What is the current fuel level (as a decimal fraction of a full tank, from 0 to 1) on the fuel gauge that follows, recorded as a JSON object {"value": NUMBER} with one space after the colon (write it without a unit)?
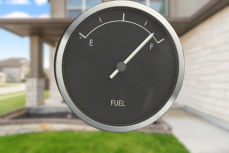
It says {"value": 0.875}
